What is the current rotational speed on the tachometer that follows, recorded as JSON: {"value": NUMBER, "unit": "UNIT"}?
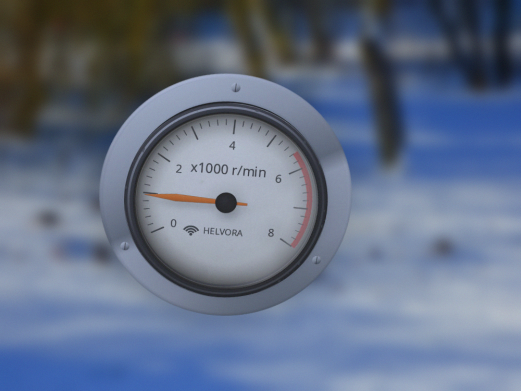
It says {"value": 1000, "unit": "rpm"}
